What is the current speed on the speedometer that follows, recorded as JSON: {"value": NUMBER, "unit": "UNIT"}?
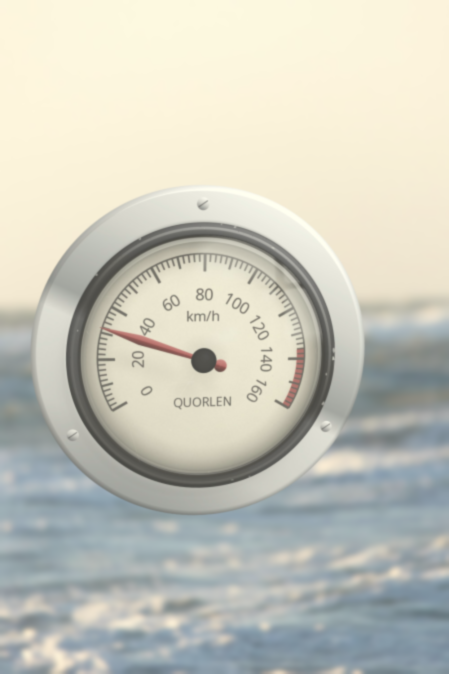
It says {"value": 32, "unit": "km/h"}
